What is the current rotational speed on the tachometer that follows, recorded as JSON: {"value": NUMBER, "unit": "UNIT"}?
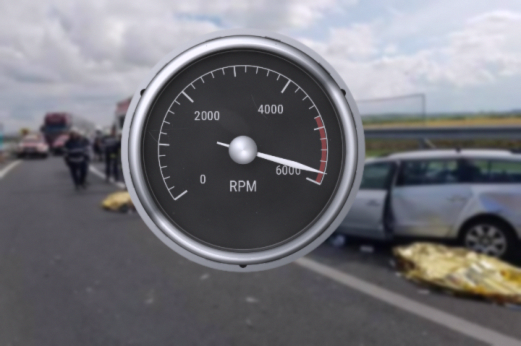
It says {"value": 5800, "unit": "rpm"}
